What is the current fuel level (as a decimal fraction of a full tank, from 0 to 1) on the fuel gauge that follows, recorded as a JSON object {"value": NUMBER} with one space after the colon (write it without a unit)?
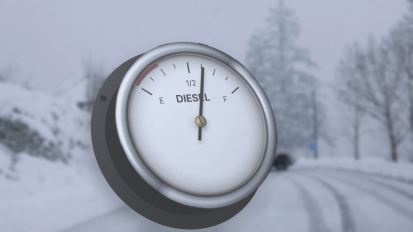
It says {"value": 0.625}
